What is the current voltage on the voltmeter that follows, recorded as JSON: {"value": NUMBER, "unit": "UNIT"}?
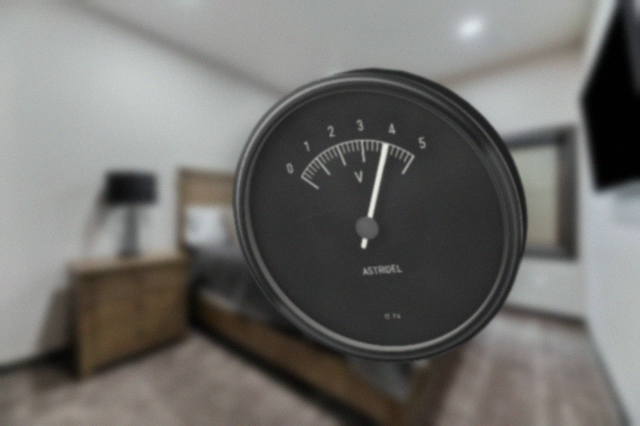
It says {"value": 4, "unit": "V"}
